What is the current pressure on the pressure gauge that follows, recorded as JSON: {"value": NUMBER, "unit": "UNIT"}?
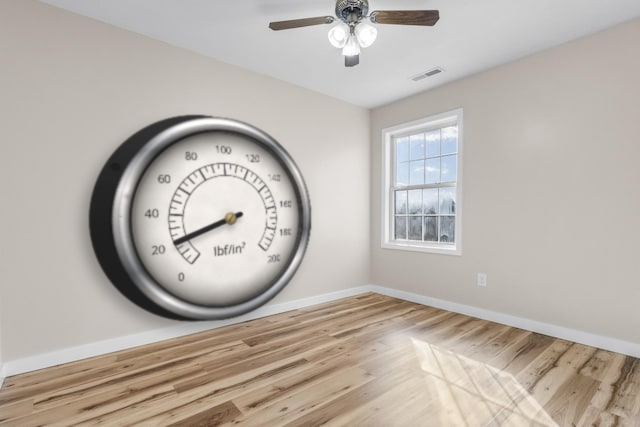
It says {"value": 20, "unit": "psi"}
